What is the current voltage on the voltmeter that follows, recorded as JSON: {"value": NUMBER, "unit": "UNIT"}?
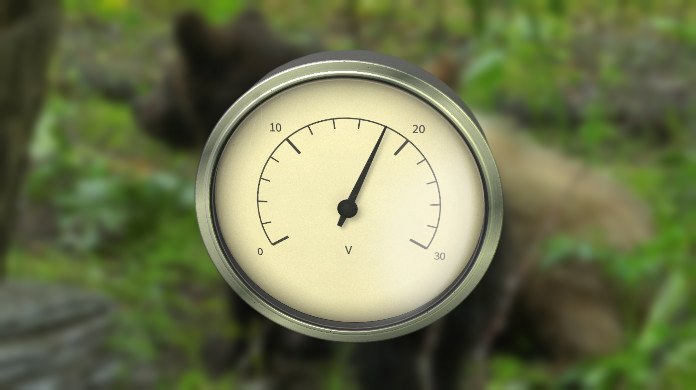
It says {"value": 18, "unit": "V"}
